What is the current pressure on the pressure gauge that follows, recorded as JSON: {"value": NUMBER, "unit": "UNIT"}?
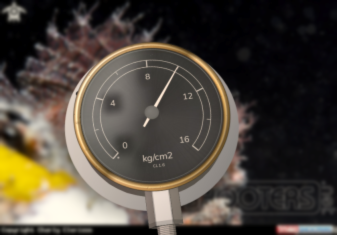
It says {"value": 10, "unit": "kg/cm²"}
